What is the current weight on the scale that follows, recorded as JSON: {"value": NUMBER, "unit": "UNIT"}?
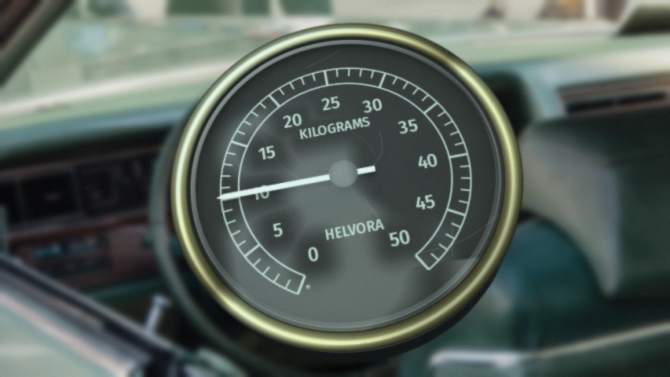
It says {"value": 10, "unit": "kg"}
